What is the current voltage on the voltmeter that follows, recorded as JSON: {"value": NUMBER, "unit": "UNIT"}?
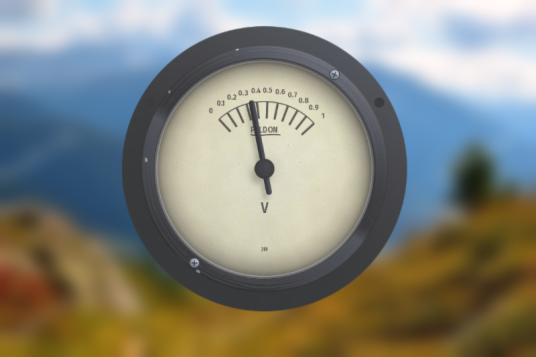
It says {"value": 0.35, "unit": "V"}
